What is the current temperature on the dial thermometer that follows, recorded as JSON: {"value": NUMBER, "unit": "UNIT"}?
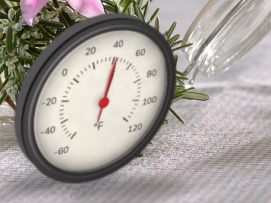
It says {"value": 40, "unit": "°F"}
